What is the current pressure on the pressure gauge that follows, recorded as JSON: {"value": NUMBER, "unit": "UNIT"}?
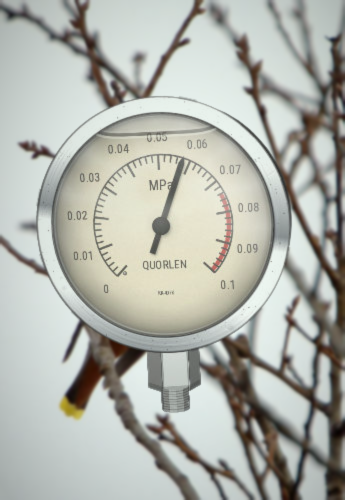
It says {"value": 0.058, "unit": "MPa"}
